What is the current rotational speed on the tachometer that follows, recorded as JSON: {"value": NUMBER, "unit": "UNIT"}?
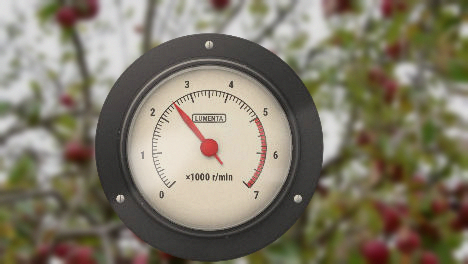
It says {"value": 2500, "unit": "rpm"}
